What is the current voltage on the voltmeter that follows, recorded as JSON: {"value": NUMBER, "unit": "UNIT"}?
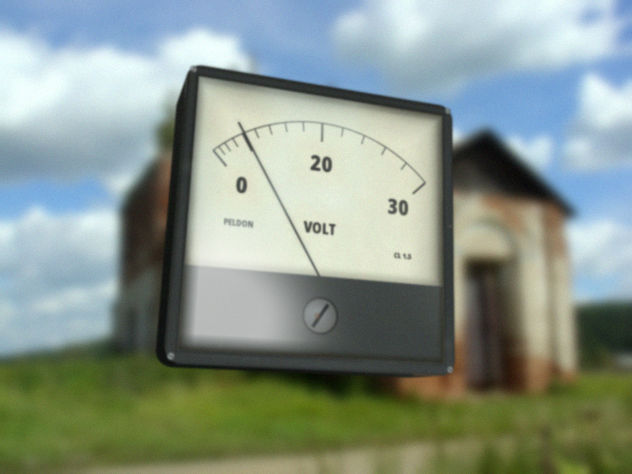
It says {"value": 10, "unit": "V"}
